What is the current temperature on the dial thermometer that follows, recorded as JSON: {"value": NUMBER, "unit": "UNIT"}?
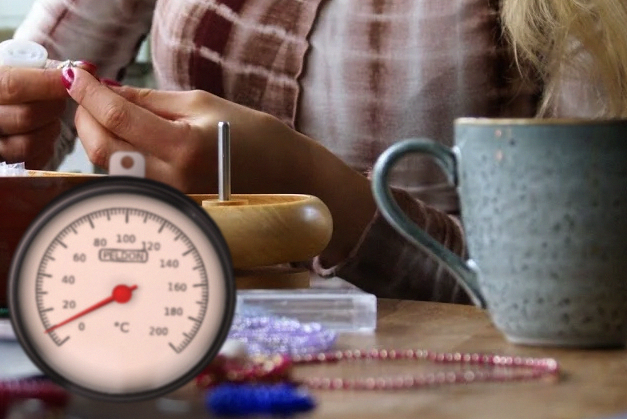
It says {"value": 10, "unit": "°C"}
